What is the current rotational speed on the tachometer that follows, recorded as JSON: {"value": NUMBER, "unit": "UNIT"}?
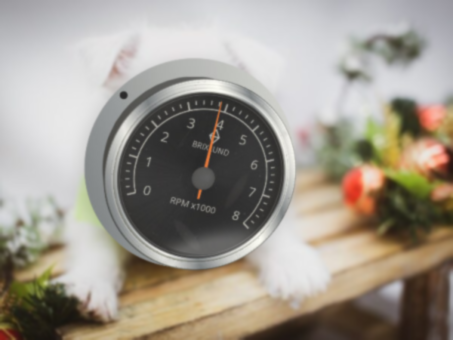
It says {"value": 3800, "unit": "rpm"}
